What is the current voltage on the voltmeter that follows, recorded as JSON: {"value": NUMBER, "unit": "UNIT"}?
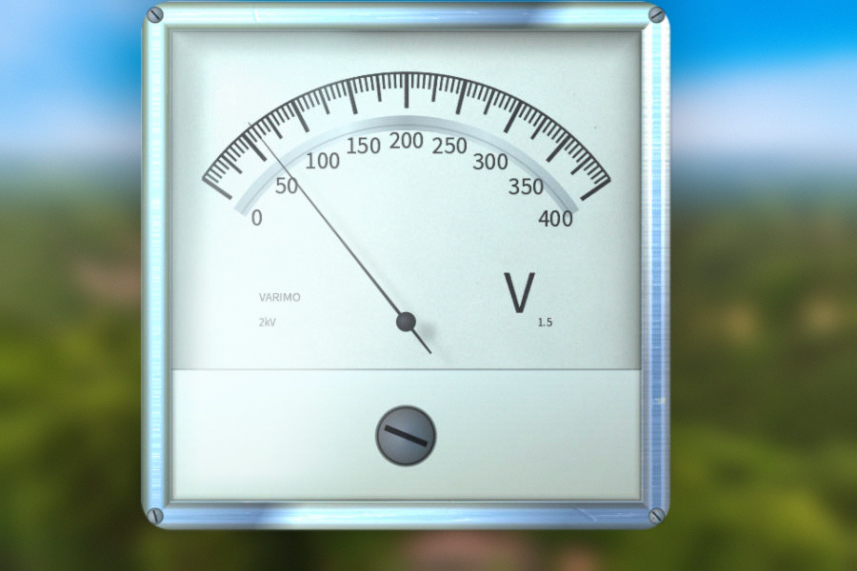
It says {"value": 60, "unit": "V"}
